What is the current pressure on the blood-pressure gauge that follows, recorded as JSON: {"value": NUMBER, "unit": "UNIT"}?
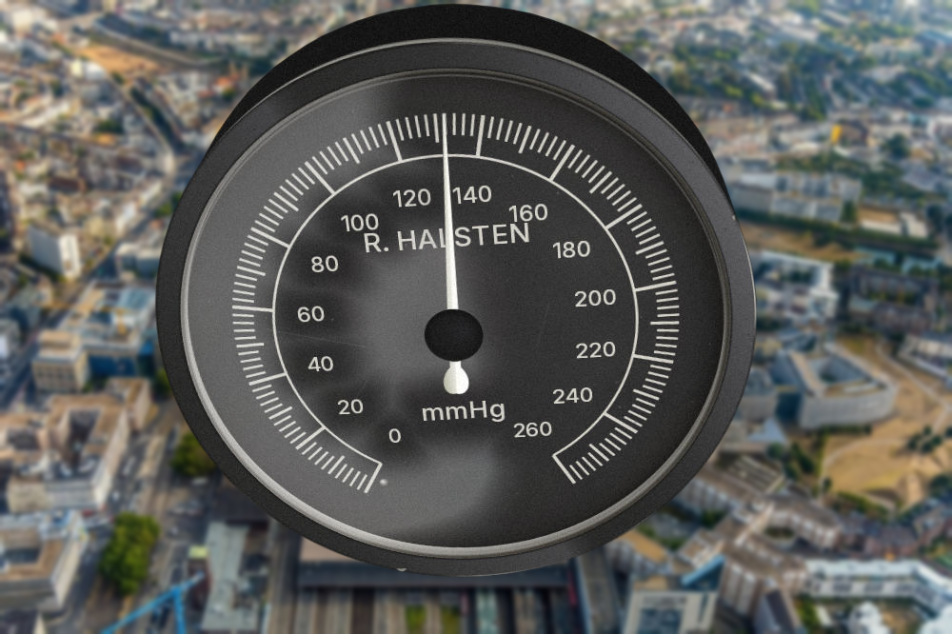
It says {"value": 132, "unit": "mmHg"}
